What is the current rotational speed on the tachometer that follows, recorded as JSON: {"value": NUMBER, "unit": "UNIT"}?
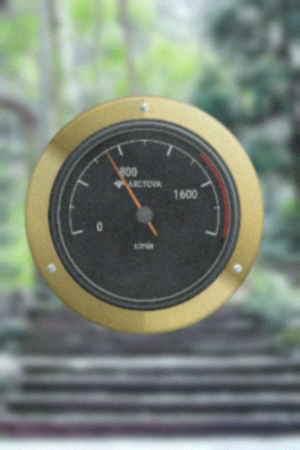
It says {"value": 700, "unit": "rpm"}
